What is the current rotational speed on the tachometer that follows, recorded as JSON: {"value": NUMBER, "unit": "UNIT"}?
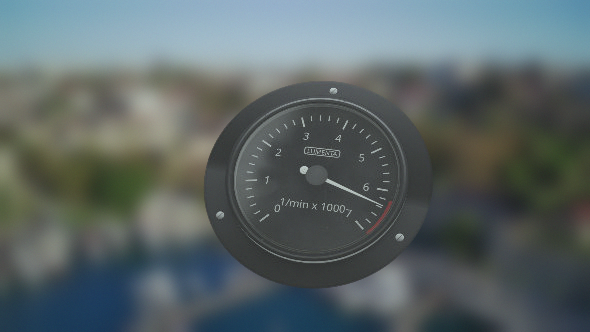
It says {"value": 6400, "unit": "rpm"}
